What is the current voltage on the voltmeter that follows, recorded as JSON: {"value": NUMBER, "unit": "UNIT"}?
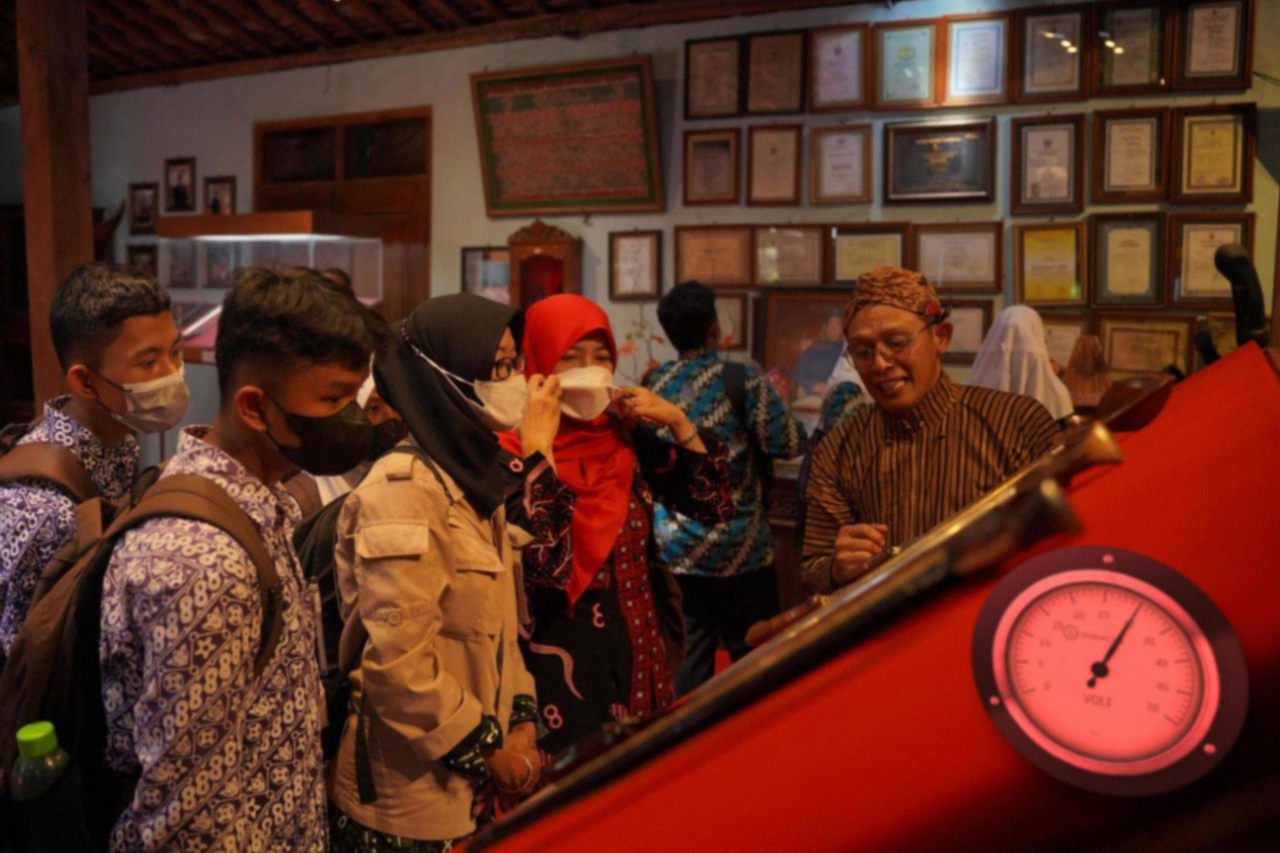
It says {"value": 30, "unit": "V"}
